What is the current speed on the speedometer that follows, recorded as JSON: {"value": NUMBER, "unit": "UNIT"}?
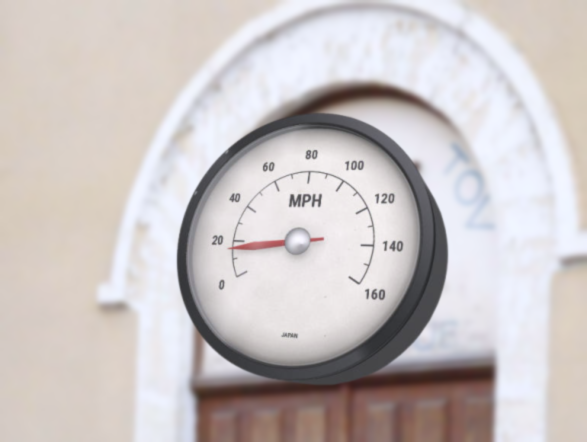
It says {"value": 15, "unit": "mph"}
